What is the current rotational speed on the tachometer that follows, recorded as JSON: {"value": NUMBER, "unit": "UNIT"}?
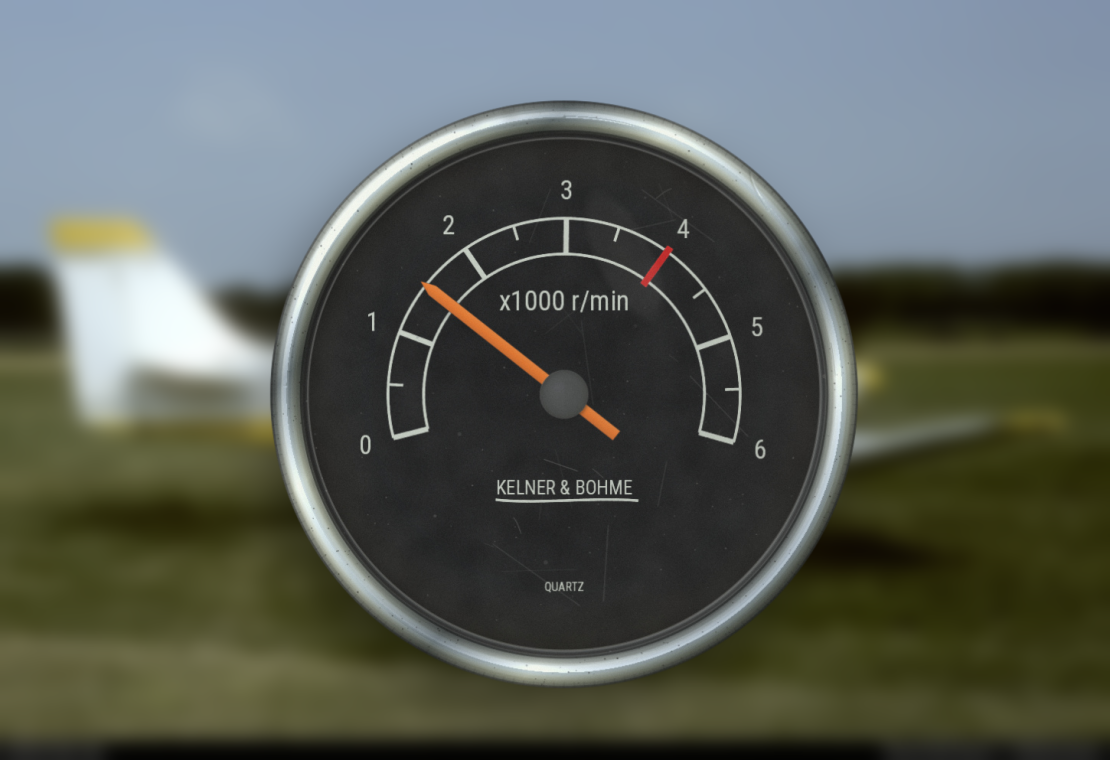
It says {"value": 1500, "unit": "rpm"}
